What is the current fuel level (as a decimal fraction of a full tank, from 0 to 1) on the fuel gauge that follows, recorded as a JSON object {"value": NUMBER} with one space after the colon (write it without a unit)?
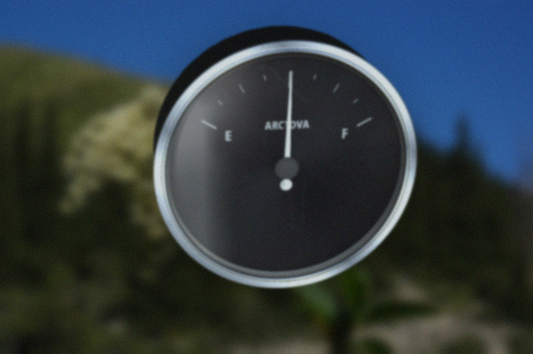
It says {"value": 0.5}
